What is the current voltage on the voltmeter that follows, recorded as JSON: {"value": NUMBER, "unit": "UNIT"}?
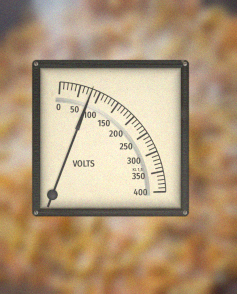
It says {"value": 80, "unit": "V"}
